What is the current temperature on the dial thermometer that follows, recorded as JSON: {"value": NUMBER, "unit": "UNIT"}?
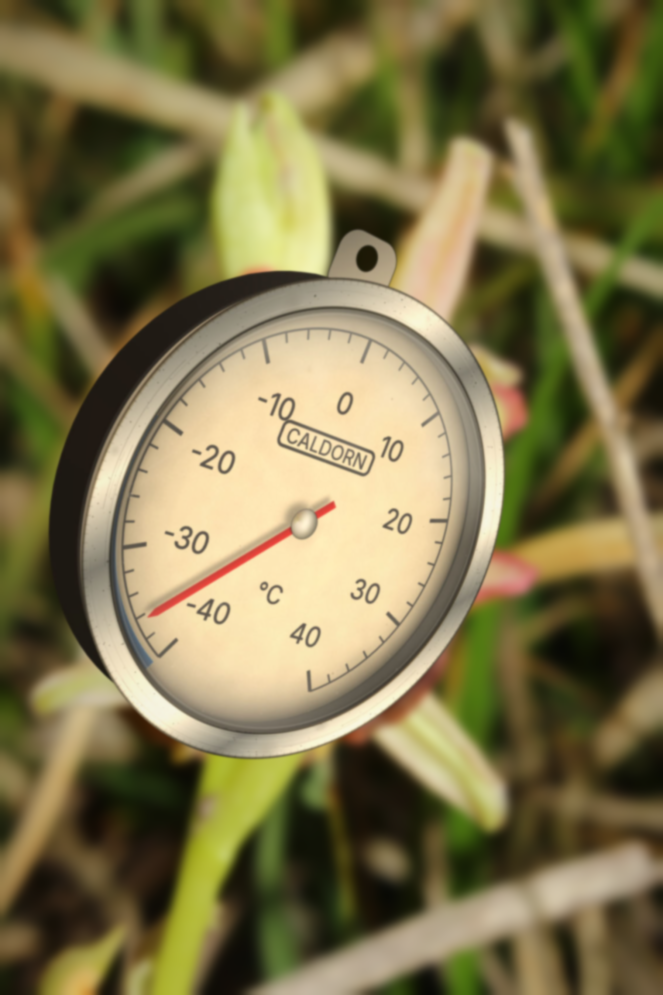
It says {"value": -36, "unit": "°C"}
